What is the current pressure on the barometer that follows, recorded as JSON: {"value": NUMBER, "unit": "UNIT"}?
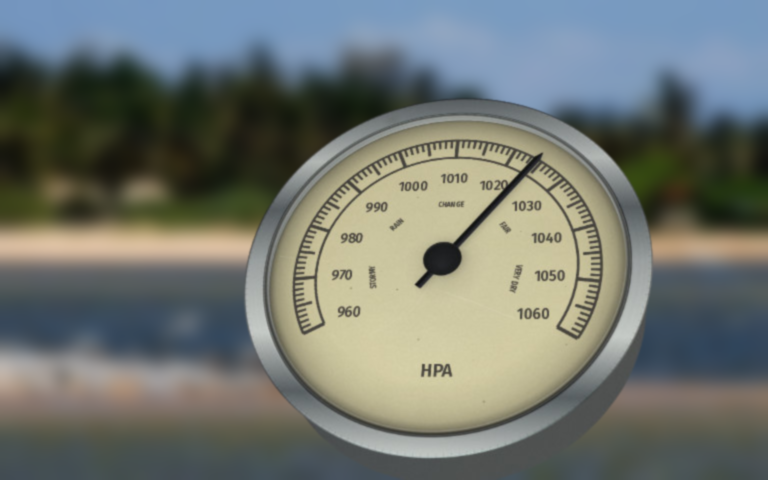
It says {"value": 1025, "unit": "hPa"}
